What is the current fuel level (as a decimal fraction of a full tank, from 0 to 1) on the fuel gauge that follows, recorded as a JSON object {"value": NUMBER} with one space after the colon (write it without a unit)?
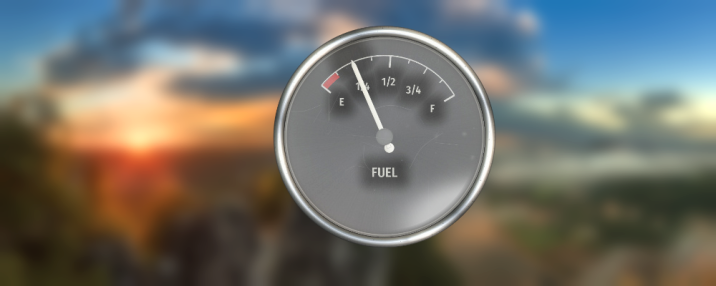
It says {"value": 0.25}
